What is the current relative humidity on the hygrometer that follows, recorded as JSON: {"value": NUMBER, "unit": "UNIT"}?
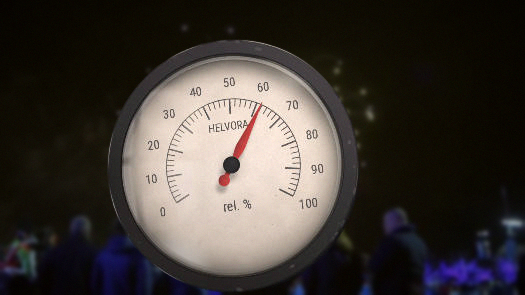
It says {"value": 62, "unit": "%"}
